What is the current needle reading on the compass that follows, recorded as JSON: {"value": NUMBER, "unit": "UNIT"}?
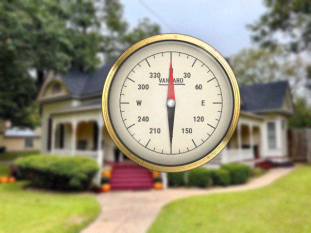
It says {"value": 0, "unit": "°"}
